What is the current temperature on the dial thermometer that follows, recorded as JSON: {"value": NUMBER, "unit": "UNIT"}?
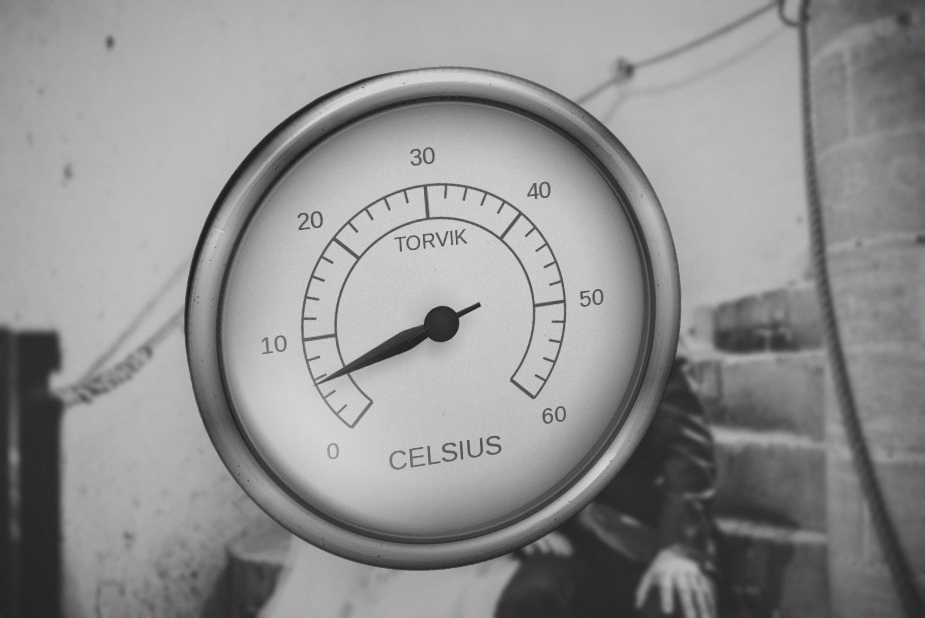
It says {"value": 6, "unit": "°C"}
